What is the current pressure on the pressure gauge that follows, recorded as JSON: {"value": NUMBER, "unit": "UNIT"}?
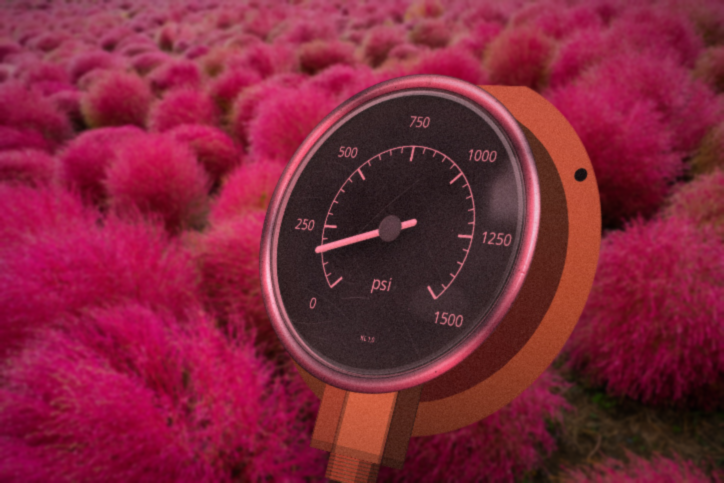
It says {"value": 150, "unit": "psi"}
